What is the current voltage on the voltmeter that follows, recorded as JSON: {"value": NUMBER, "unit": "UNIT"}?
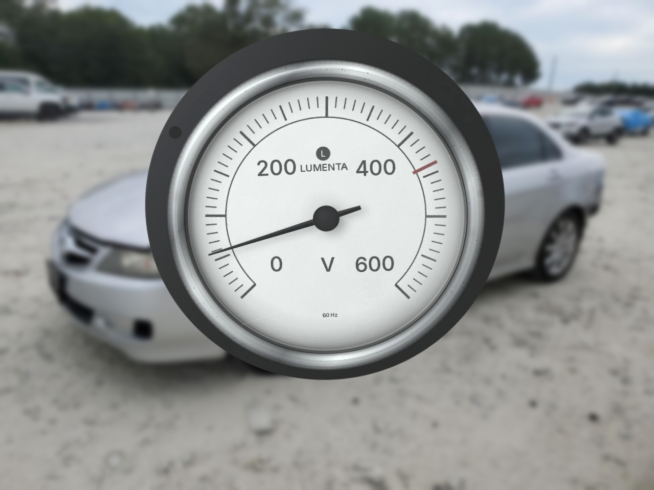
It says {"value": 60, "unit": "V"}
